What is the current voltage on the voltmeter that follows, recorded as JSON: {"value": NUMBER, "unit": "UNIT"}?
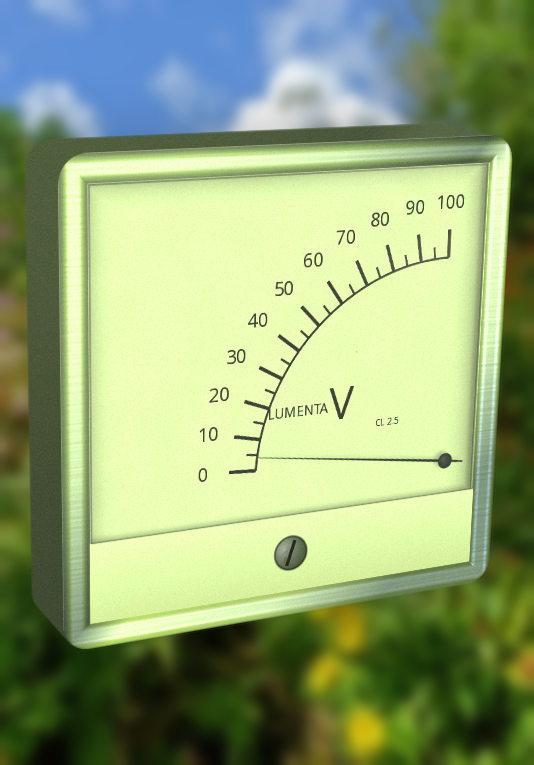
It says {"value": 5, "unit": "V"}
